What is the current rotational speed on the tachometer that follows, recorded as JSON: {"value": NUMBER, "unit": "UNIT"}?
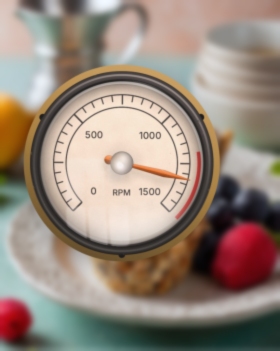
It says {"value": 1325, "unit": "rpm"}
